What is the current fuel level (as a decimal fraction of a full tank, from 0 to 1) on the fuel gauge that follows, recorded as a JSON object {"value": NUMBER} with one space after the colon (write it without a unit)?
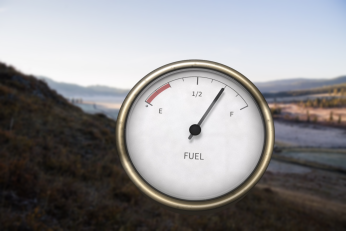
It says {"value": 0.75}
